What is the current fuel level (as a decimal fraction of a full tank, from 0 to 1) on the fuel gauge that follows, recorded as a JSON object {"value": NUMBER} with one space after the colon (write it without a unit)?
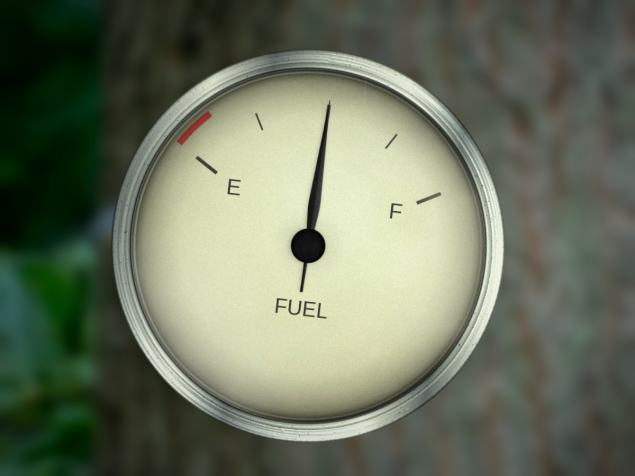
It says {"value": 0.5}
